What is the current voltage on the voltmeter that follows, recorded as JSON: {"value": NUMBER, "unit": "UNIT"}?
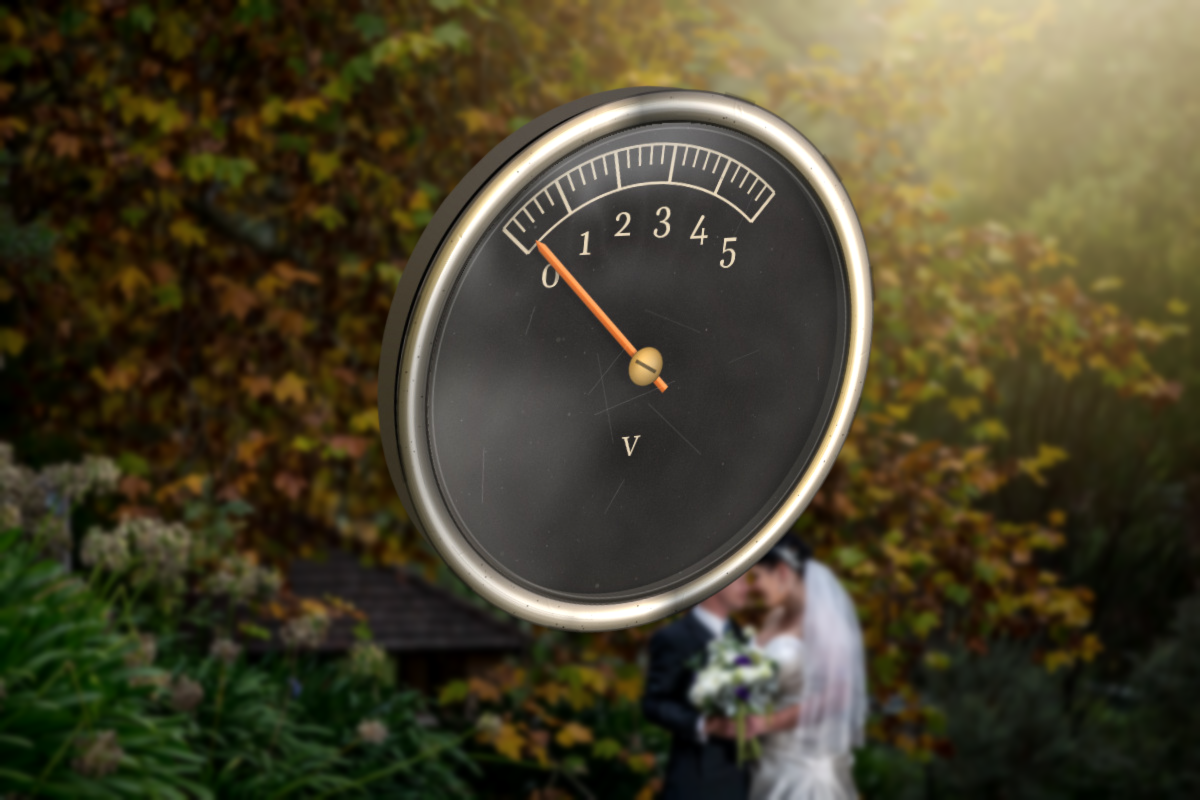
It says {"value": 0.2, "unit": "V"}
